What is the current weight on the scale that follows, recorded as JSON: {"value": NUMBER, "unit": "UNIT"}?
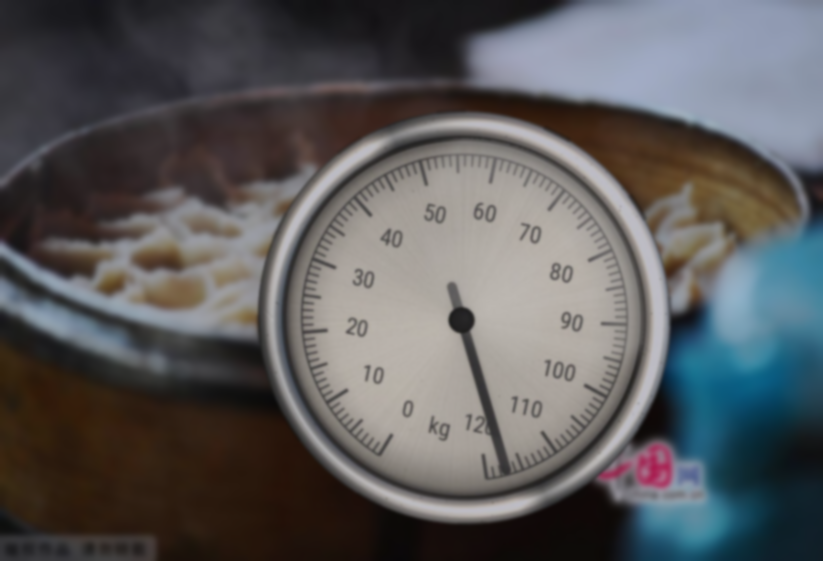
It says {"value": 117, "unit": "kg"}
